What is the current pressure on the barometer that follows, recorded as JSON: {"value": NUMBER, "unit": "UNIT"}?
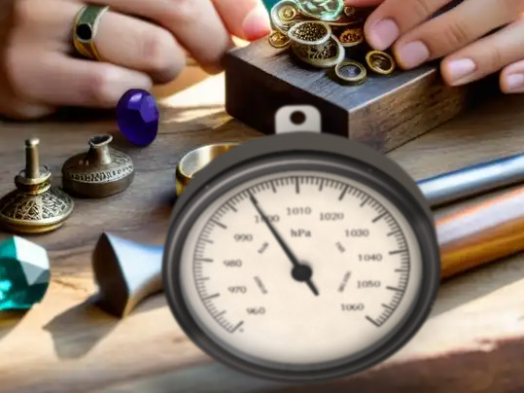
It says {"value": 1000, "unit": "hPa"}
